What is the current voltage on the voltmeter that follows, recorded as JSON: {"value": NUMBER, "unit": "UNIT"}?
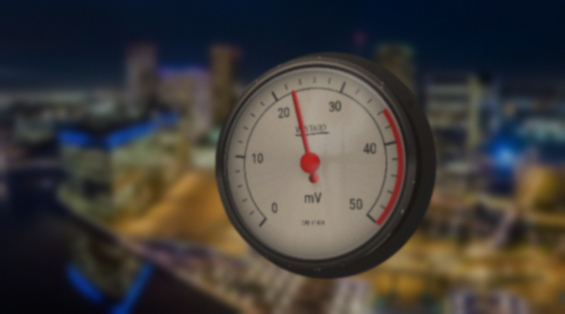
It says {"value": 23, "unit": "mV"}
